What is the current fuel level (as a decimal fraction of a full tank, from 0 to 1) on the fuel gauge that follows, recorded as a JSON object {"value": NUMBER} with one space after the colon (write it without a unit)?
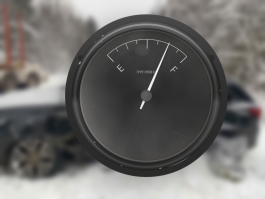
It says {"value": 0.75}
